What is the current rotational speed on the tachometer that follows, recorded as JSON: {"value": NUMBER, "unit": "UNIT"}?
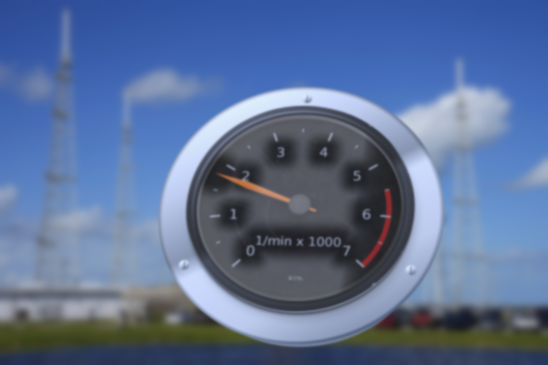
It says {"value": 1750, "unit": "rpm"}
